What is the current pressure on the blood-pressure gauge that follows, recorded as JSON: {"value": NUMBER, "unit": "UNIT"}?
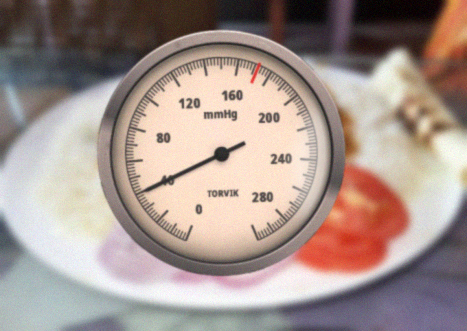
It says {"value": 40, "unit": "mmHg"}
